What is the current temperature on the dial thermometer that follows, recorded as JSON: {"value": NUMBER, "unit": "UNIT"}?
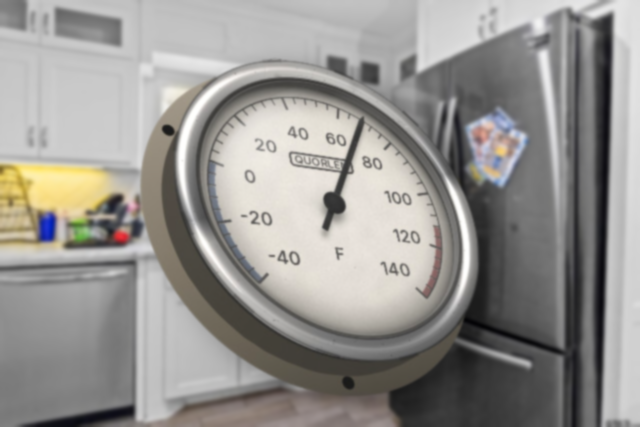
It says {"value": 68, "unit": "°F"}
